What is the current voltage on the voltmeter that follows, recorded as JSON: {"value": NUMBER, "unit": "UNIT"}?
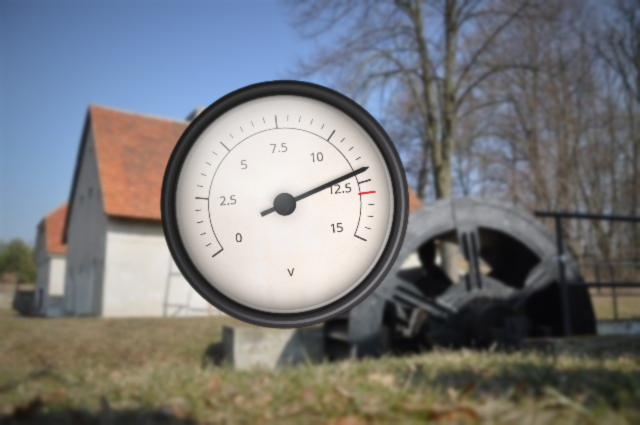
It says {"value": 12, "unit": "V"}
